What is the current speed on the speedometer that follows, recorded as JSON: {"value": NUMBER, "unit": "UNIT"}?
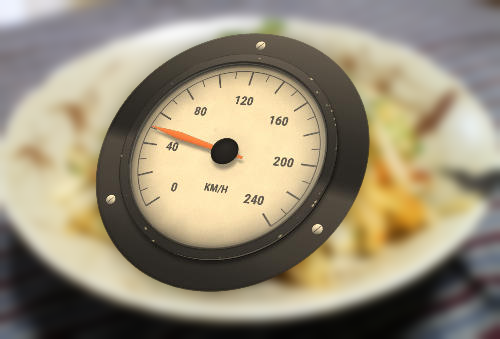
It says {"value": 50, "unit": "km/h"}
